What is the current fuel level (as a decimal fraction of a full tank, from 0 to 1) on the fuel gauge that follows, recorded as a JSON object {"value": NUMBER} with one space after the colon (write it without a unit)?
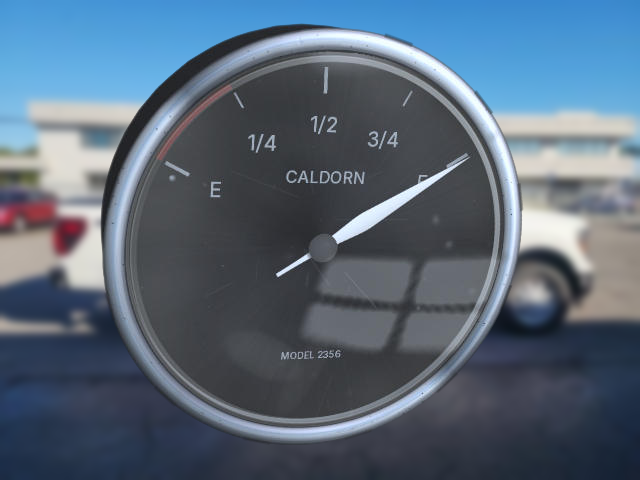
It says {"value": 1}
